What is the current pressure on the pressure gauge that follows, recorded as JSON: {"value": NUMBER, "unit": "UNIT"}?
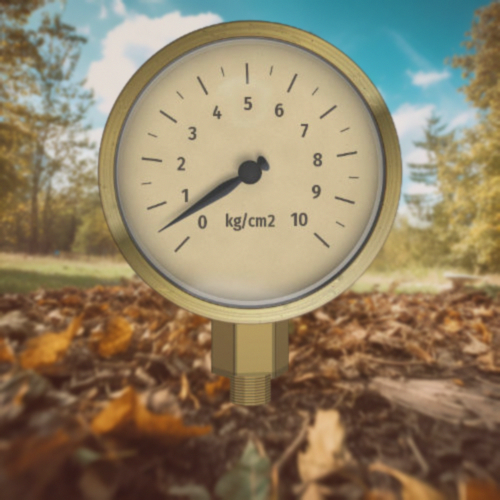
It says {"value": 0.5, "unit": "kg/cm²"}
